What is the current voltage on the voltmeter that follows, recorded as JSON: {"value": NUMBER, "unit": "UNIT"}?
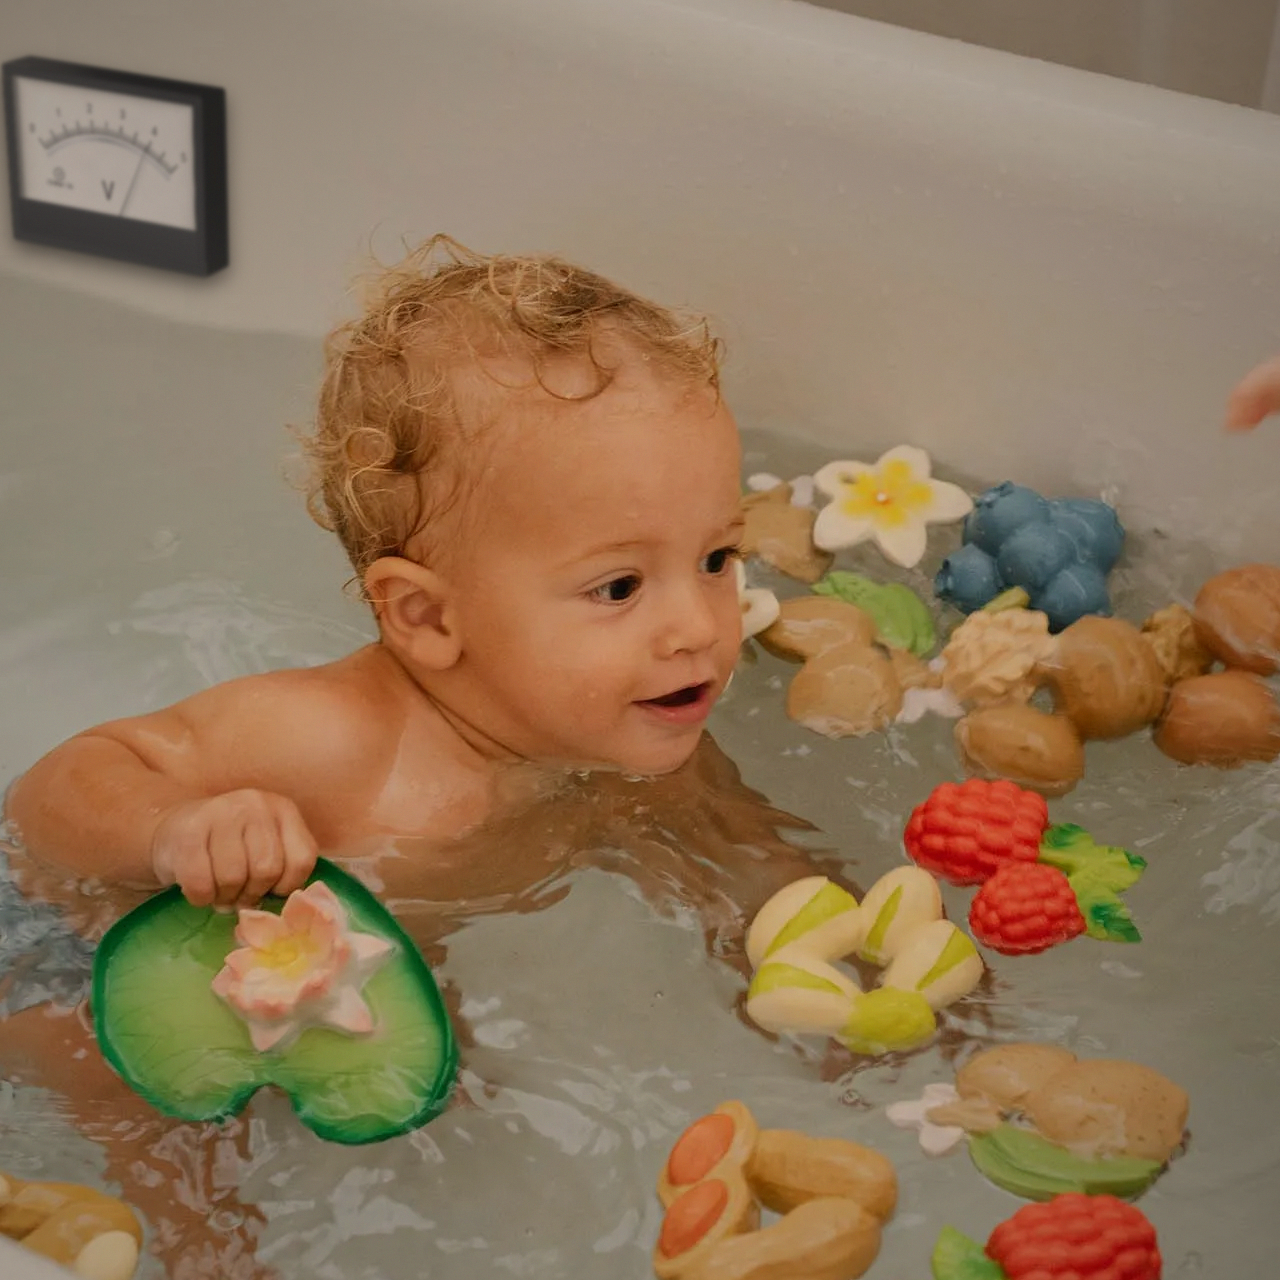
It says {"value": 4, "unit": "V"}
